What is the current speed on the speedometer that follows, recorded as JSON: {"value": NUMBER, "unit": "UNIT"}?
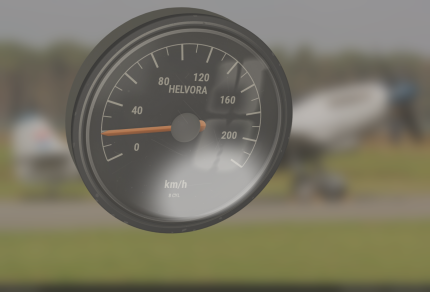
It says {"value": 20, "unit": "km/h"}
